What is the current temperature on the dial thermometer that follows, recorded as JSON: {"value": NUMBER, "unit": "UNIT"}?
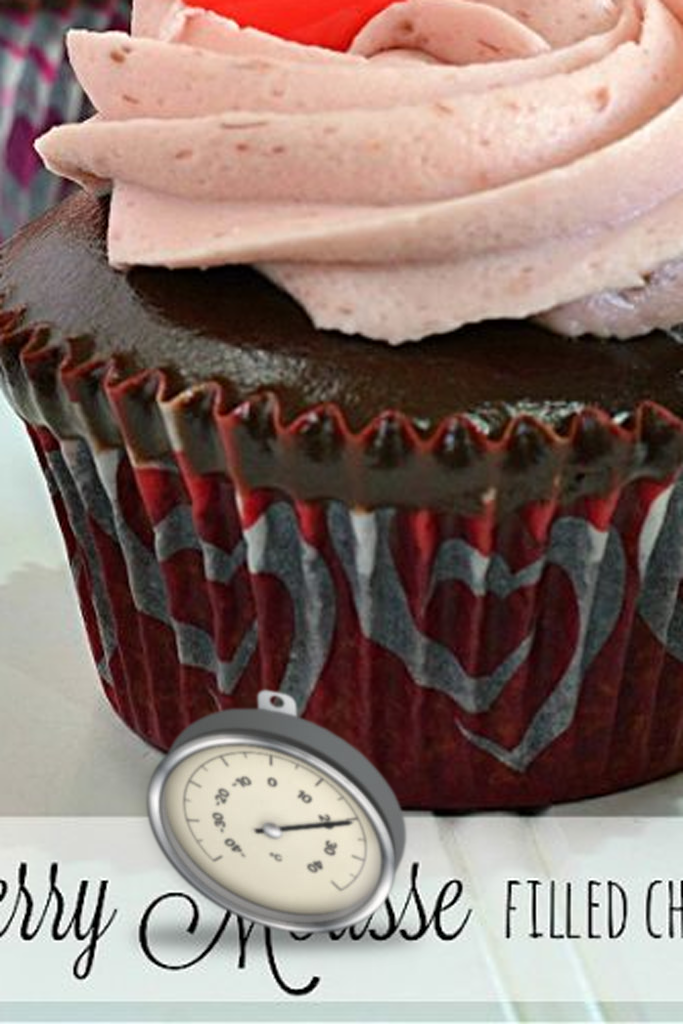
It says {"value": 20, "unit": "°C"}
